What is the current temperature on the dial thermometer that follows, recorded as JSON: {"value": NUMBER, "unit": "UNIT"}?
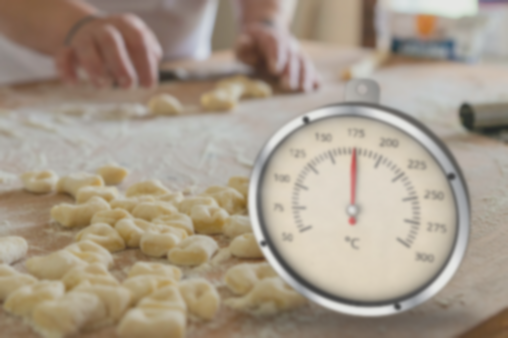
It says {"value": 175, "unit": "°C"}
